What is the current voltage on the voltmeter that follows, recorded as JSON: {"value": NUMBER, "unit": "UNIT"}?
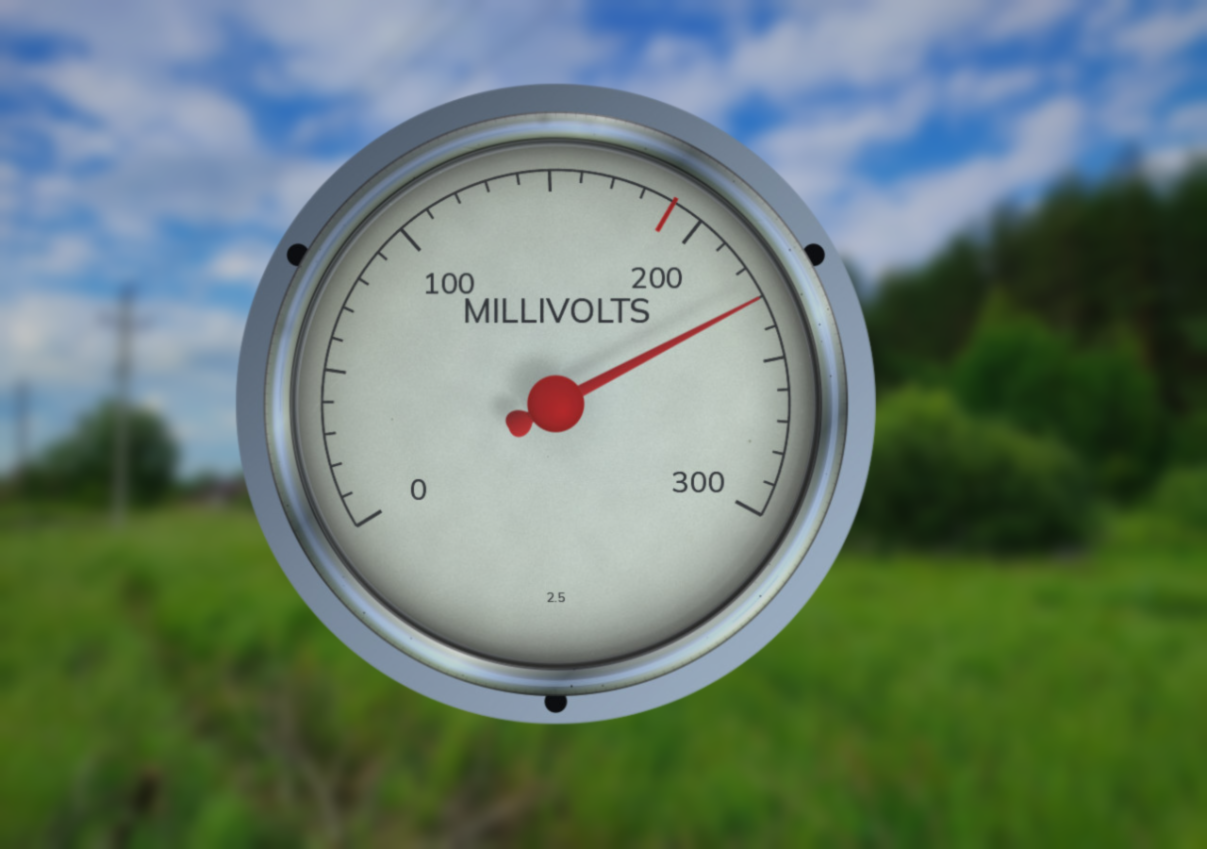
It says {"value": 230, "unit": "mV"}
